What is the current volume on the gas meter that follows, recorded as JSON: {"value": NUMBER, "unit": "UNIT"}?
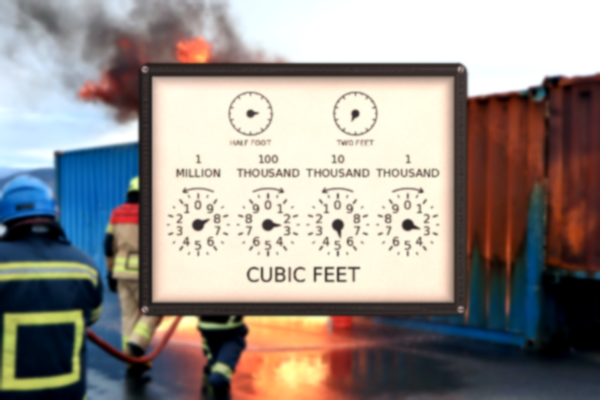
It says {"value": 825300, "unit": "ft³"}
